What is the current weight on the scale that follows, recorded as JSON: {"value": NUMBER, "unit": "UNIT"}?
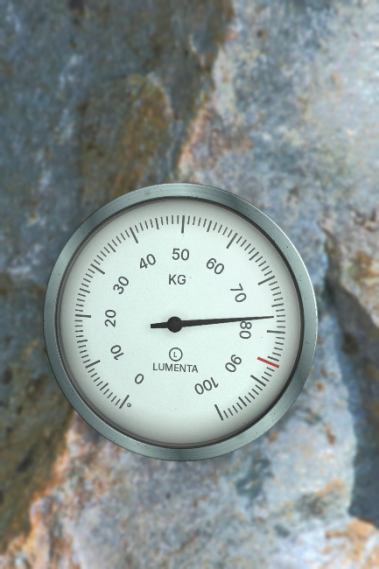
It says {"value": 77, "unit": "kg"}
